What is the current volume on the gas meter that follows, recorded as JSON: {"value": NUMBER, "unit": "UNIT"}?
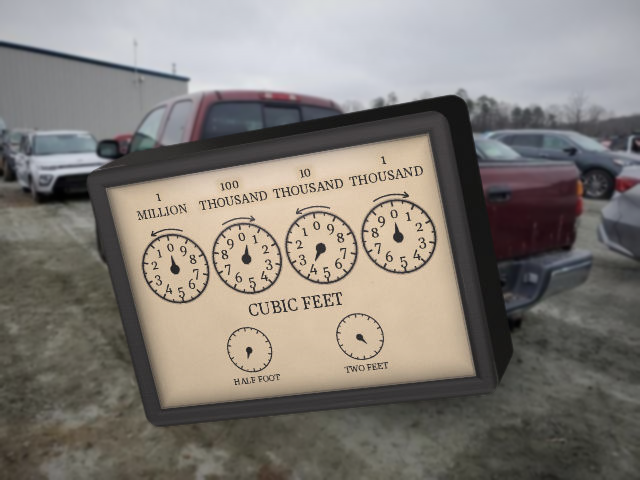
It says {"value": 4000, "unit": "ft³"}
